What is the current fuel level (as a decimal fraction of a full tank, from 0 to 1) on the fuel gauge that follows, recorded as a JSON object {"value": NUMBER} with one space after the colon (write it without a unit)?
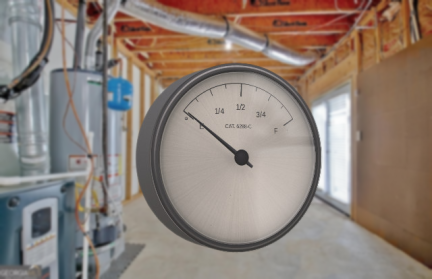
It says {"value": 0}
